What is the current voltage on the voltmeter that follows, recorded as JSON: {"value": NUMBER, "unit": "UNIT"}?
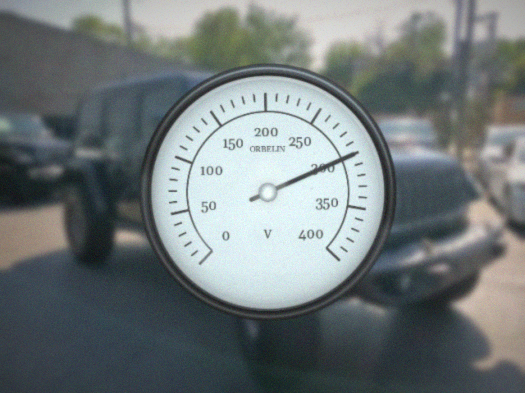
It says {"value": 300, "unit": "V"}
